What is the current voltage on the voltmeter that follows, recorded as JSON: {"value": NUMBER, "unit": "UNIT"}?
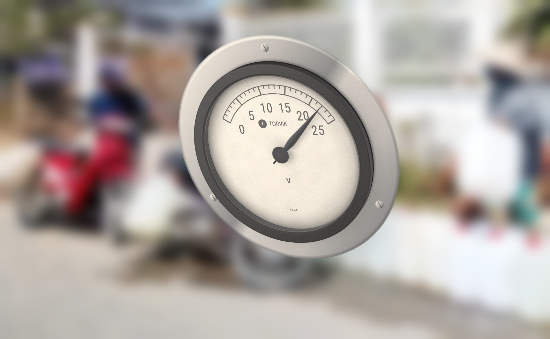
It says {"value": 22, "unit": "V"}
